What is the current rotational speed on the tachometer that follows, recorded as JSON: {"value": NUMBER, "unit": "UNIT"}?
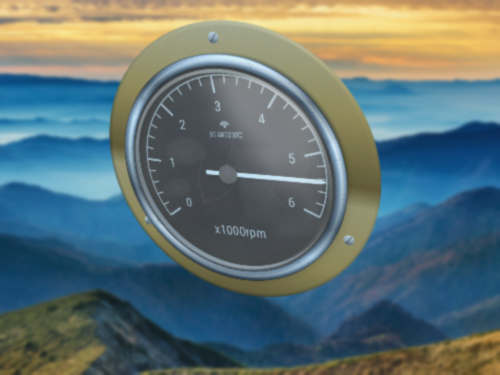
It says {"value": 5400, "unit": "rpm"}
